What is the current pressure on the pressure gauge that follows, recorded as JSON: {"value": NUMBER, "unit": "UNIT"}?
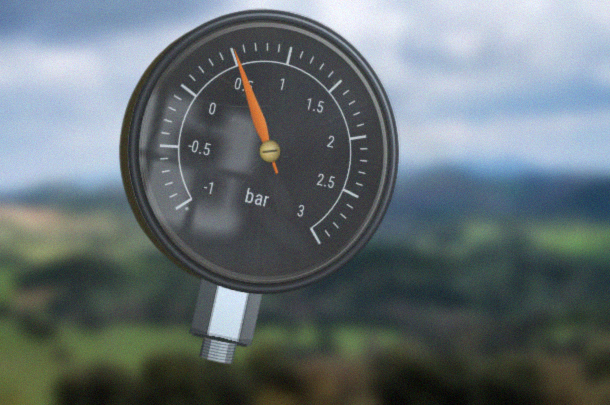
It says {"value": 0.5, "unit": "bar"}
